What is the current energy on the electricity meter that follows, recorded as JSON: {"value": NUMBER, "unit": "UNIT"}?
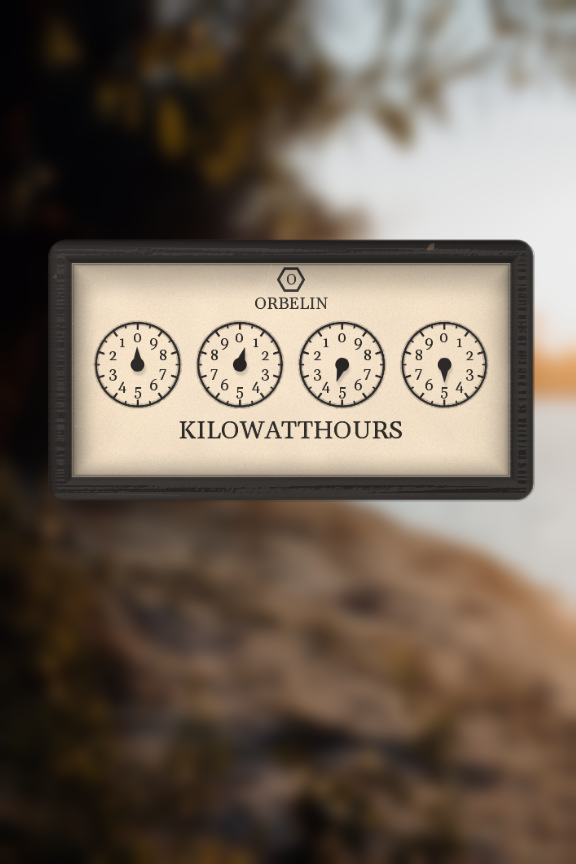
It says {"value": 45, "unit": "kWh"}
